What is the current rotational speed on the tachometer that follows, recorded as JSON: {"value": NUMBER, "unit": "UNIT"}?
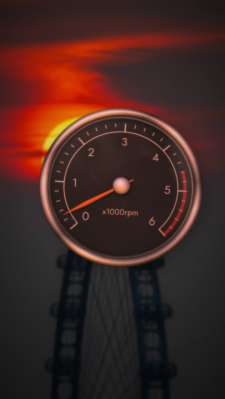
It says {"value": 300, "unit": "rpm"}
